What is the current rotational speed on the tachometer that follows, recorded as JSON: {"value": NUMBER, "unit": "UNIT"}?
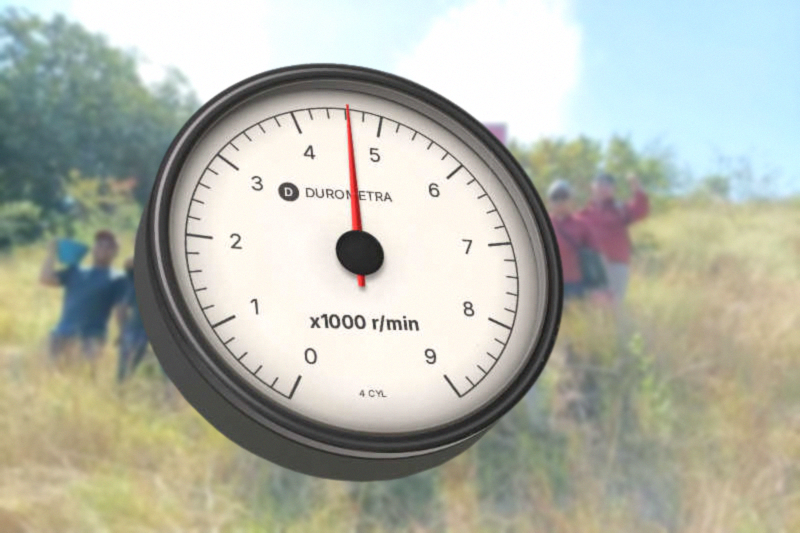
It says {"value": 4600, "unit": "rpm"}
